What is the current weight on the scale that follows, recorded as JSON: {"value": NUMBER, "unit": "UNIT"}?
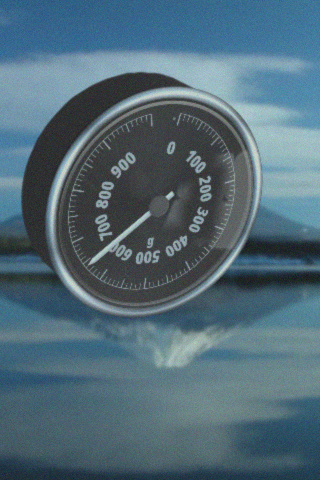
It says {"value": 650, "unit": "g"}
